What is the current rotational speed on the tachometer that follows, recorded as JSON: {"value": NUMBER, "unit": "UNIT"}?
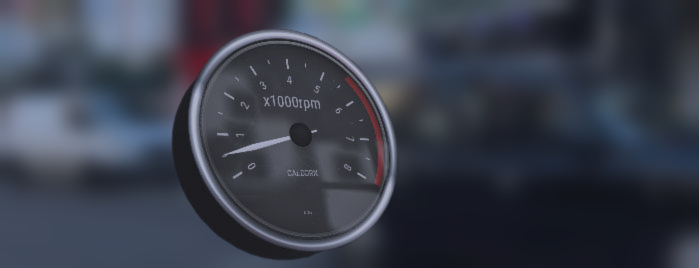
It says {"value": 500, "unit": "rpm"}
